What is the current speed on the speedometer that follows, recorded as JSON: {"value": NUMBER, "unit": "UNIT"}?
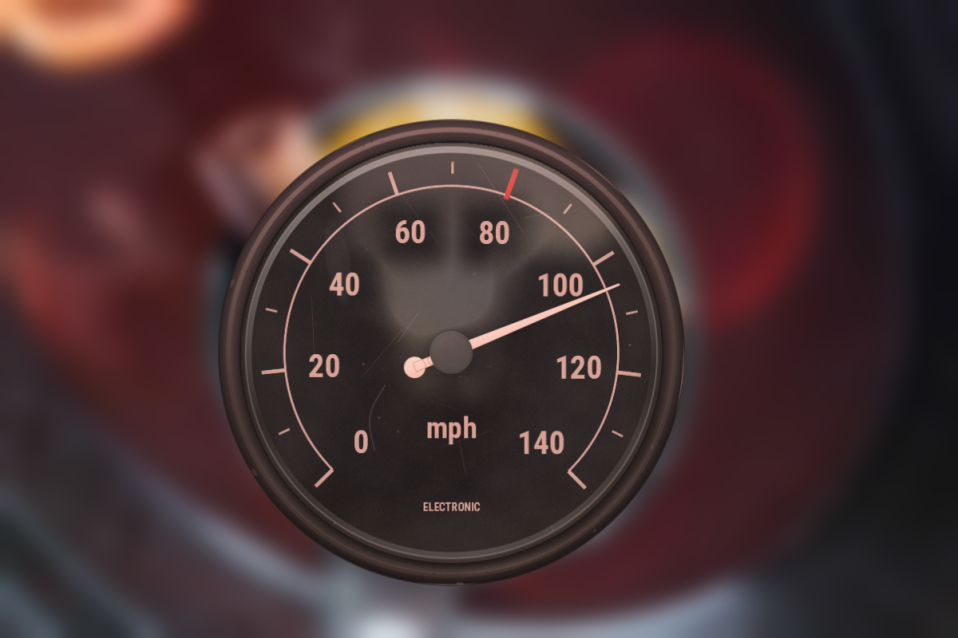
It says {"value": 105, "unit": "mph"}
